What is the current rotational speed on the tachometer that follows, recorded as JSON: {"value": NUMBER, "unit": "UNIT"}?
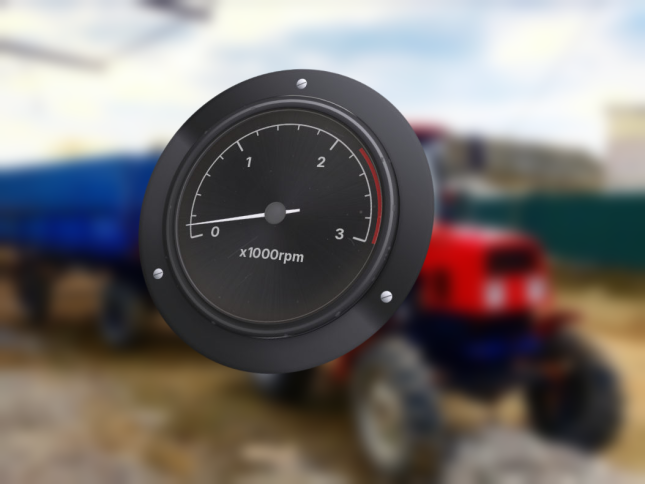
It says {"value": 100, "unit": "rpm"}
